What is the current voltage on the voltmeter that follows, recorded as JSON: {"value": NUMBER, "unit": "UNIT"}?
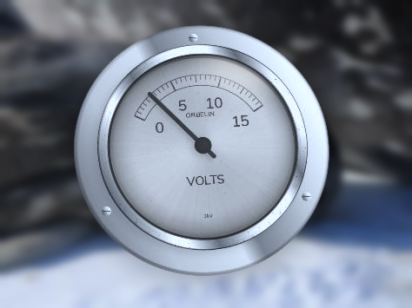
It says {"value": 2.5, "unit": "V"}
